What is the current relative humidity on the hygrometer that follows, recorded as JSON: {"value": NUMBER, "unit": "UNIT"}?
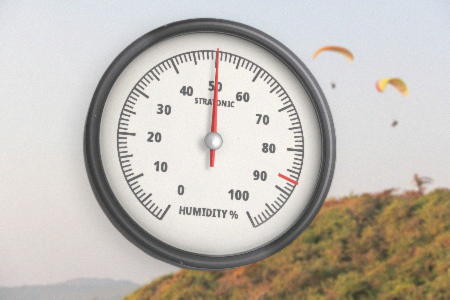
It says {"value": 50, "unit": "%"}
